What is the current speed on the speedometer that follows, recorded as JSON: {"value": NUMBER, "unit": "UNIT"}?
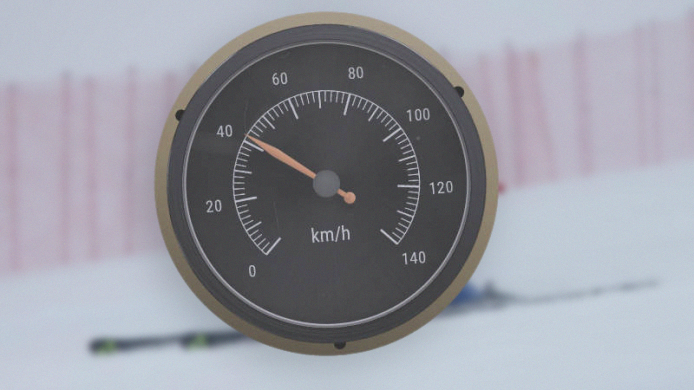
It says {"value": 42, "unit": "km/h"}
